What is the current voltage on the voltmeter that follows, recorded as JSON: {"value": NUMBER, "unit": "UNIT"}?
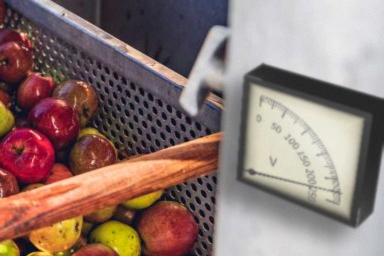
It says {"value": 225, "unit": "V"}
